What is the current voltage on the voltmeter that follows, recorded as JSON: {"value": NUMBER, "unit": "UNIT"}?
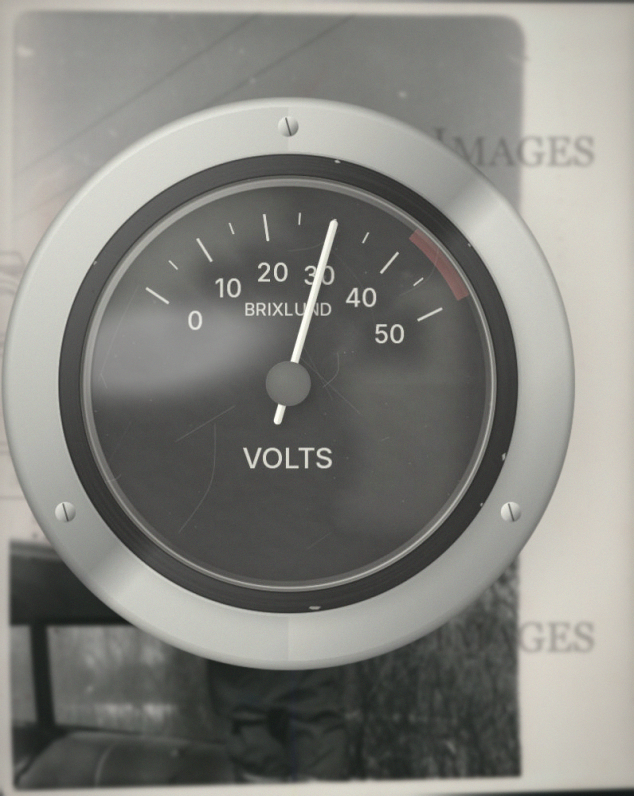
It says {"value": 30, "unit": "V"}
